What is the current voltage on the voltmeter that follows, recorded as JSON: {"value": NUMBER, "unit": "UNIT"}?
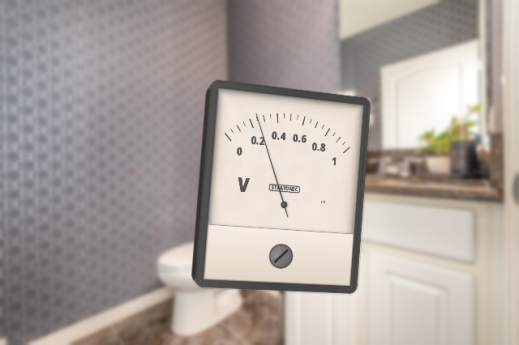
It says {"value": 0.25, "unit": "V"}
